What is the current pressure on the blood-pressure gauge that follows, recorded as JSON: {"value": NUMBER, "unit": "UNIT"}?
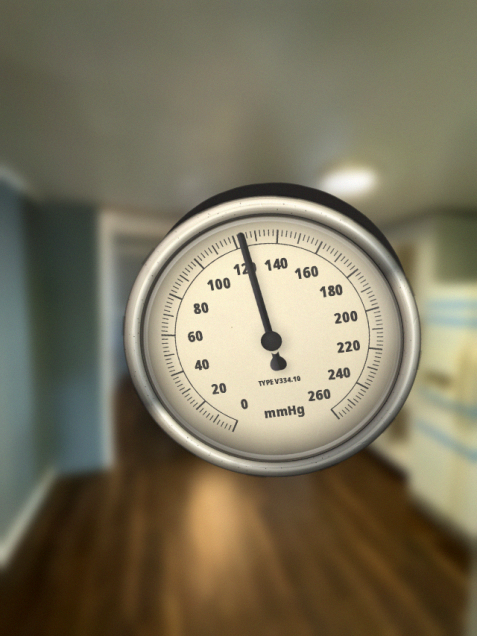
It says {"value": 124, "unit": "mmHg"}
